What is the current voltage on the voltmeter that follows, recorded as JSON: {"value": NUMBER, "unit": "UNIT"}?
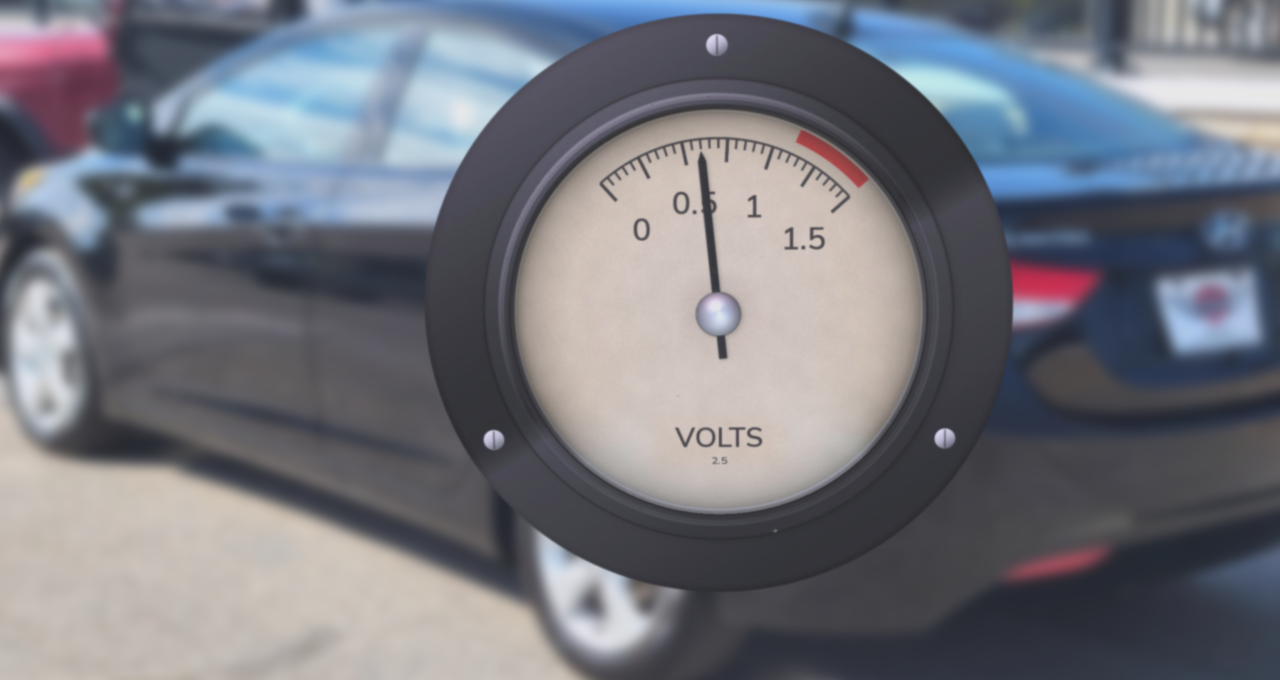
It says {"value": 0.6, "unit": "V"}
